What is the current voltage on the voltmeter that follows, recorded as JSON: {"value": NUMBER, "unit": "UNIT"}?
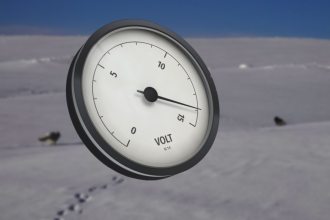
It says {"value": 14, "unit": "V"}
